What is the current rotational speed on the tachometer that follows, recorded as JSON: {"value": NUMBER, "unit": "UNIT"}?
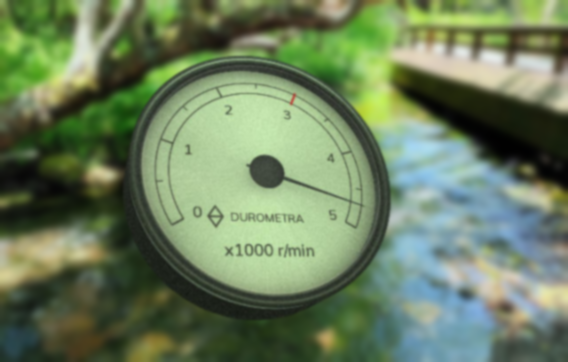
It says {"value": 4750, "unit": "rpm"}
